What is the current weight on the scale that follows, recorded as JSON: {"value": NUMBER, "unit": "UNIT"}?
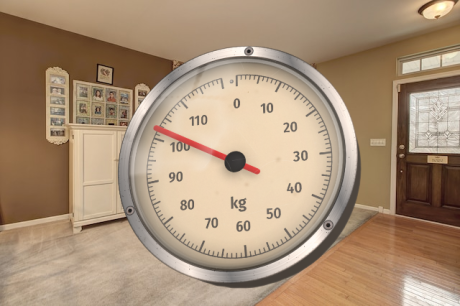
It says {"value": 102, "unit": "kg"}
